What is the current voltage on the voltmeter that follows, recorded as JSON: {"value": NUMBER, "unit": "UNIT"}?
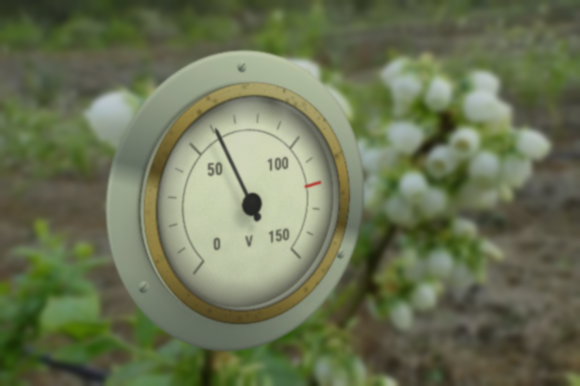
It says {"value": 60, "unit": "V"}
